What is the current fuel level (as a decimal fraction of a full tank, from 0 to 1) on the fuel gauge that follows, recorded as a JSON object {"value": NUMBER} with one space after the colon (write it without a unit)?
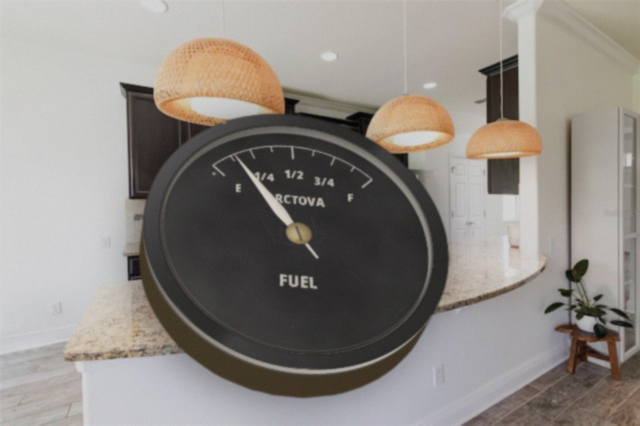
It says {"value": 0.125}
